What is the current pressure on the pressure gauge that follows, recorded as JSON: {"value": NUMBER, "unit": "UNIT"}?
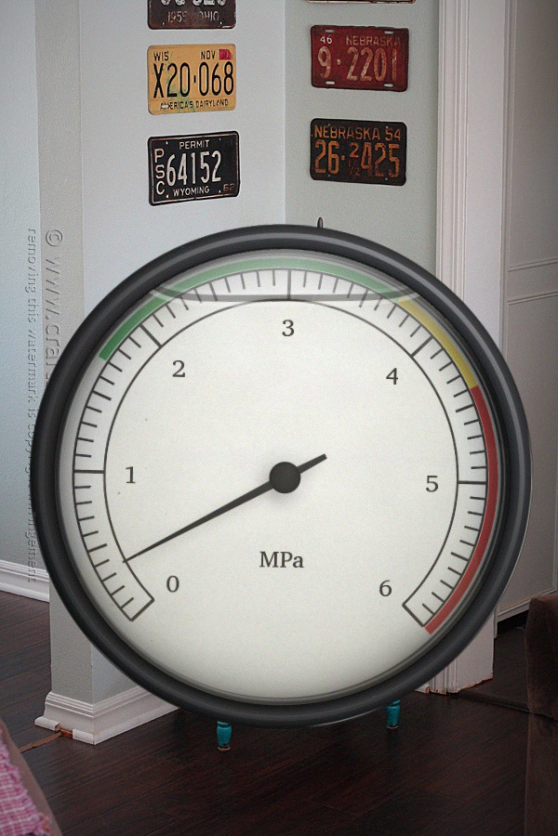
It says {"value": 0.35, "unit": "MPa"}
